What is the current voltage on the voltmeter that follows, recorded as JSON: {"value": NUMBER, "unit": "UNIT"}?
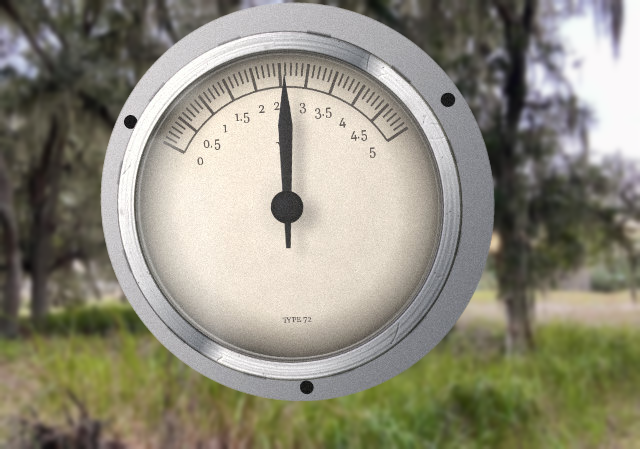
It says {"value": 2.6, "unit": "V"}
